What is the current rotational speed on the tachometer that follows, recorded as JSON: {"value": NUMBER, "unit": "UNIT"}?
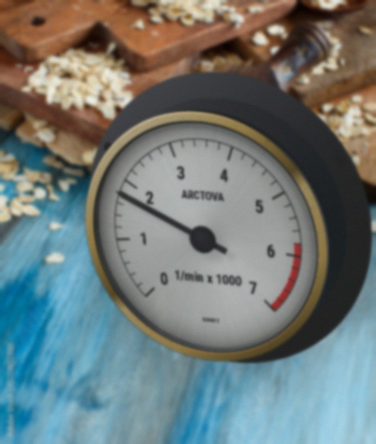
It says {"value": 1800, "unit": "rpm"}
